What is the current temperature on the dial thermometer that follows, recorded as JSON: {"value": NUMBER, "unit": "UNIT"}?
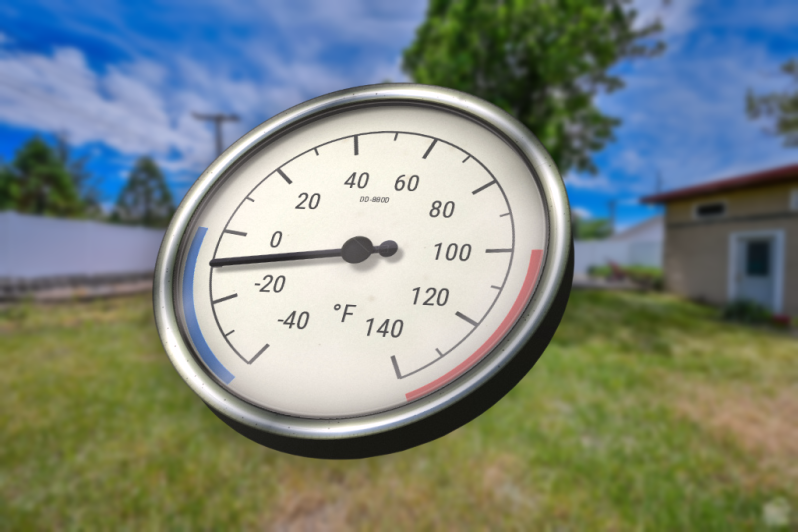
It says {"value": -10, "unit": "°F"}
